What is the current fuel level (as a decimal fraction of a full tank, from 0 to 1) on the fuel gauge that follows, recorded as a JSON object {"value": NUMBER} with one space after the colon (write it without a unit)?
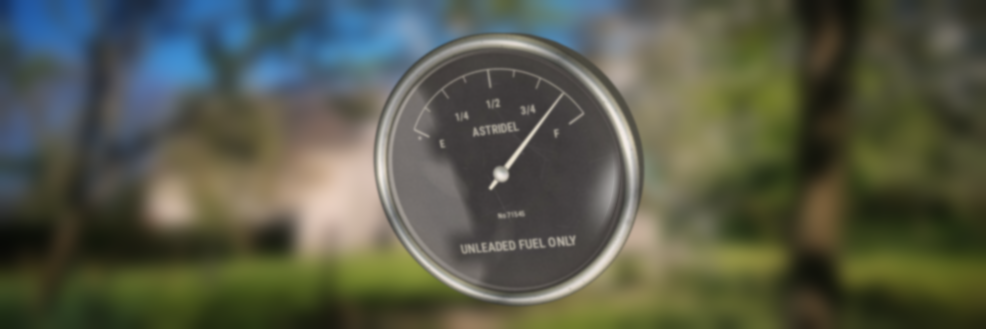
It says {"value": 0.875}
